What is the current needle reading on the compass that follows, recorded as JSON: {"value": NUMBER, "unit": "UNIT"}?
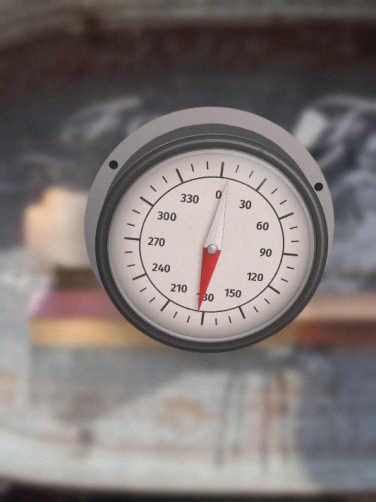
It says {"value": 185, "unit": "°"}
